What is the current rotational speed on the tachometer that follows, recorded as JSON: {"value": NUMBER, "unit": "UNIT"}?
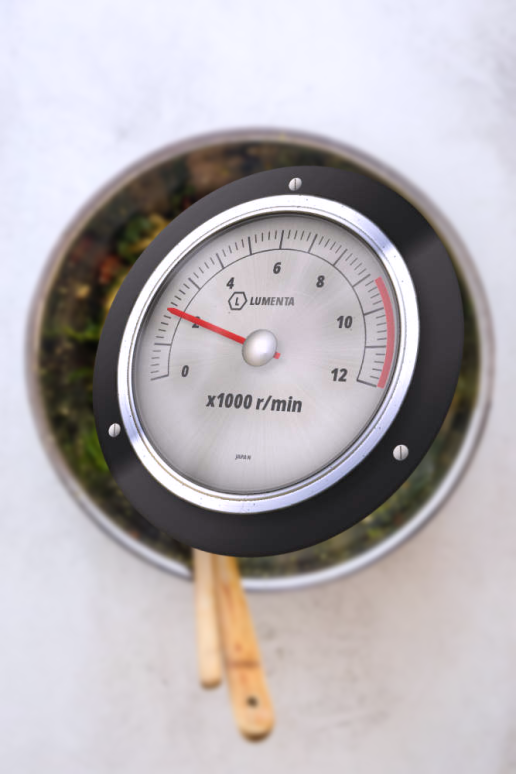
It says {"value": 2000, "unit": "rpm"}
